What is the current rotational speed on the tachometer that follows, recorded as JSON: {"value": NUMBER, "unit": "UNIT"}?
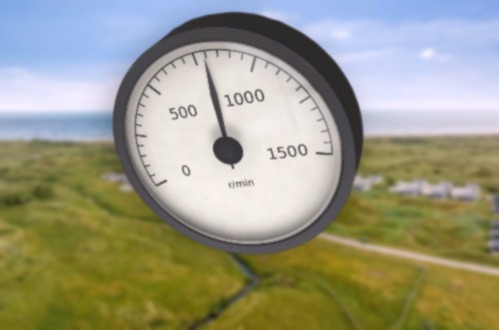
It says {"value": 800, "unit": "rpm"}
